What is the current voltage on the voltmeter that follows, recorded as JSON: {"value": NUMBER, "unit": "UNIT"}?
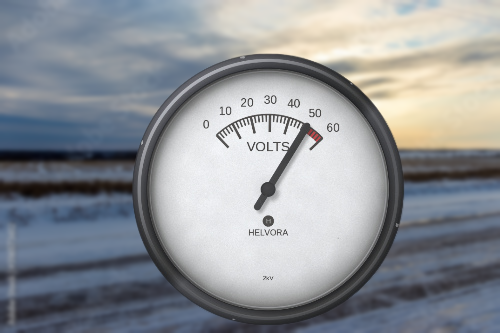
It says {"value": 50, "unit": "V"}
